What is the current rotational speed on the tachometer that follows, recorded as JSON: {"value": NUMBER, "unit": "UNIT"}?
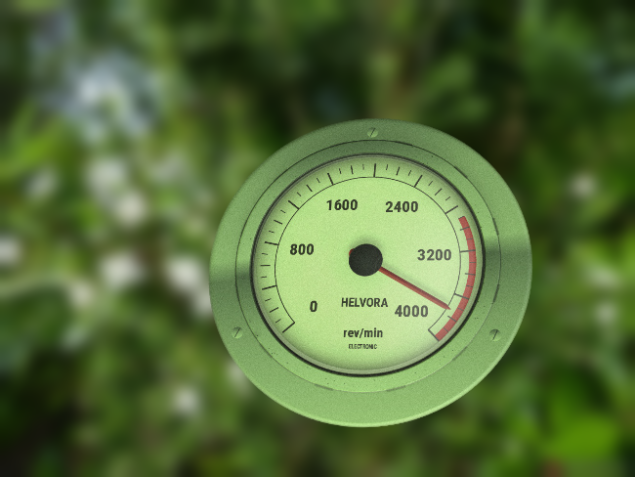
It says {"value": 3750, "unit": "rpm"}
